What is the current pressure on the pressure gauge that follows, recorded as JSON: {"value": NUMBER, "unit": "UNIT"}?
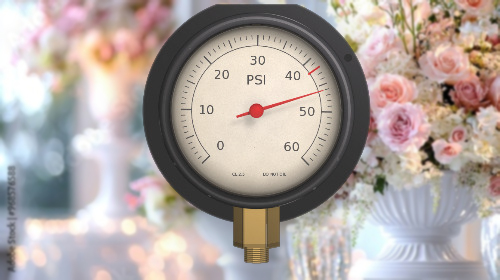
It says {"value": 46, "unit": "psi"}
